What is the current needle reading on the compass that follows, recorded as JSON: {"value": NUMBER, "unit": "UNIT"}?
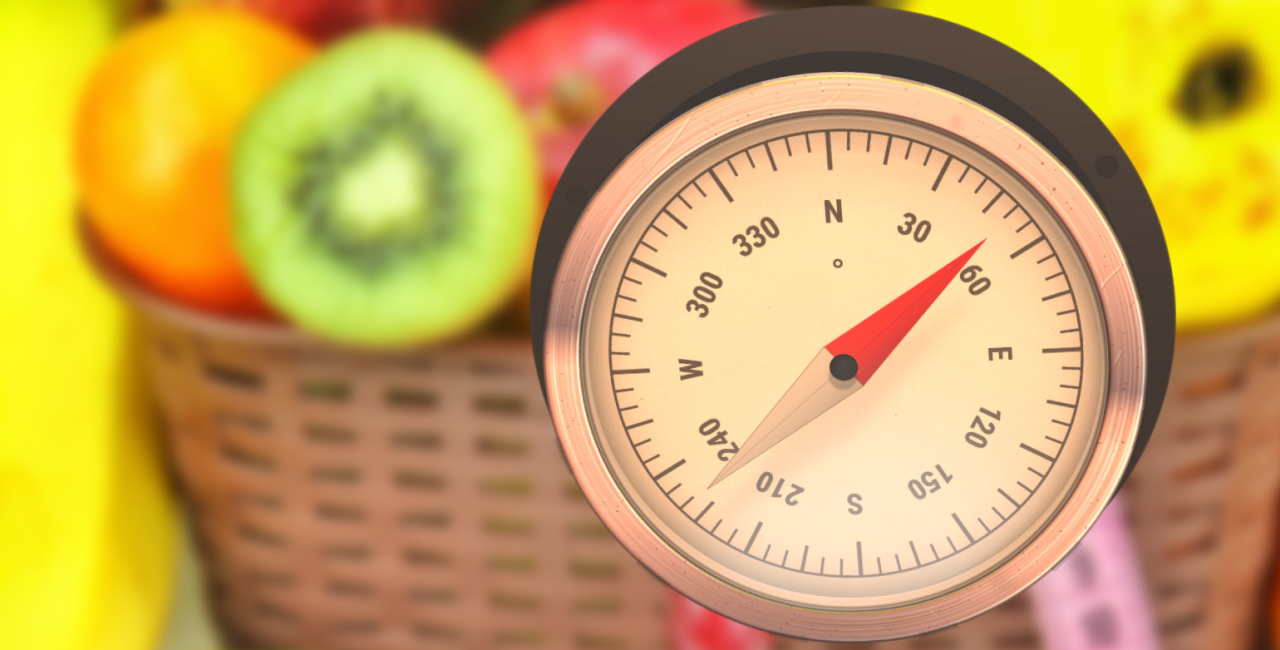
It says {"value": 50, "unit": "°"}
